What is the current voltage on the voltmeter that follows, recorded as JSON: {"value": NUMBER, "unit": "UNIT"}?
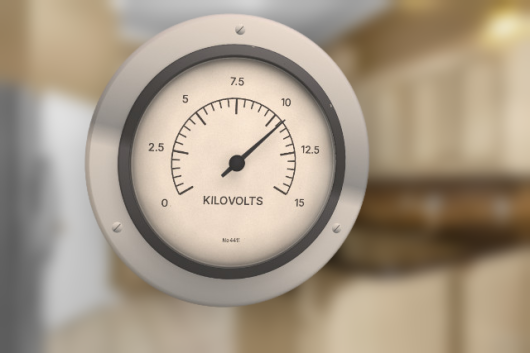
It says {"value": 10.5, "unit": "kV"}
